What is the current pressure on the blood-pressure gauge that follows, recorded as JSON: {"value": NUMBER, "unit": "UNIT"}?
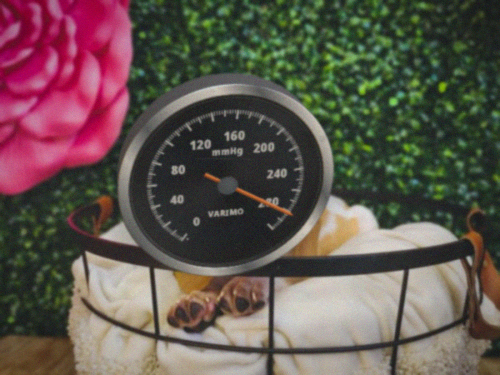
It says {"value": 280, "unit": "mmHg"}
